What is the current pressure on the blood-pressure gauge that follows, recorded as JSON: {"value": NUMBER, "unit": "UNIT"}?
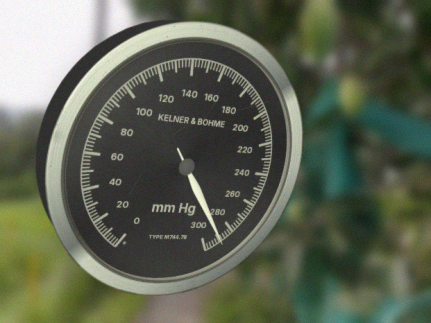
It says {"value": 290, "unit": "mmHg"}
